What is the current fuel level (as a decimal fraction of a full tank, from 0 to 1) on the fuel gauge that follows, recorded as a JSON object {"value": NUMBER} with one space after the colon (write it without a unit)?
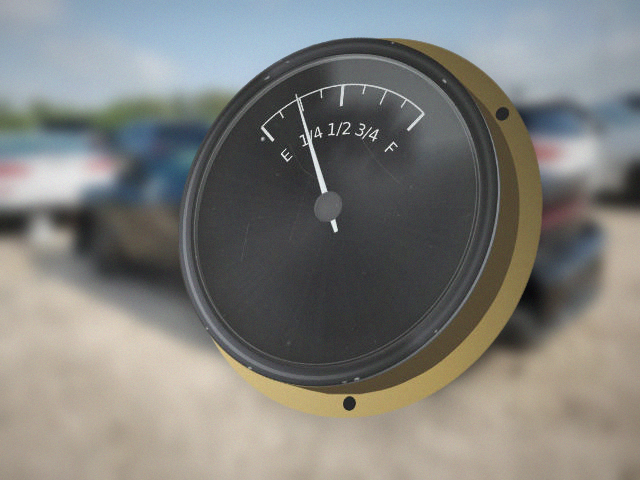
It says {"value": 0.25}
